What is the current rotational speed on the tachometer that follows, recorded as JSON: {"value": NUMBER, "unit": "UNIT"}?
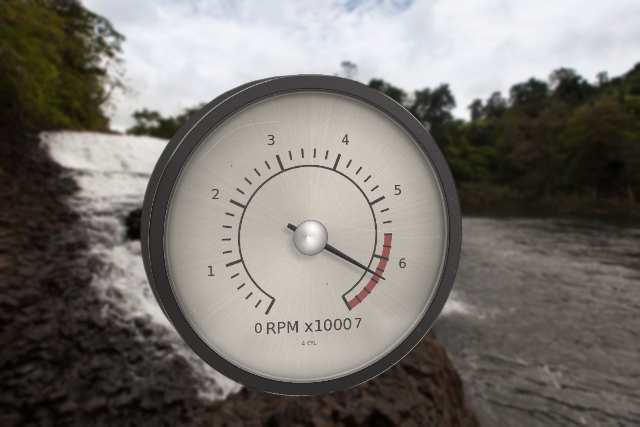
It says {"value": 6300, "unit": "rpm"}
